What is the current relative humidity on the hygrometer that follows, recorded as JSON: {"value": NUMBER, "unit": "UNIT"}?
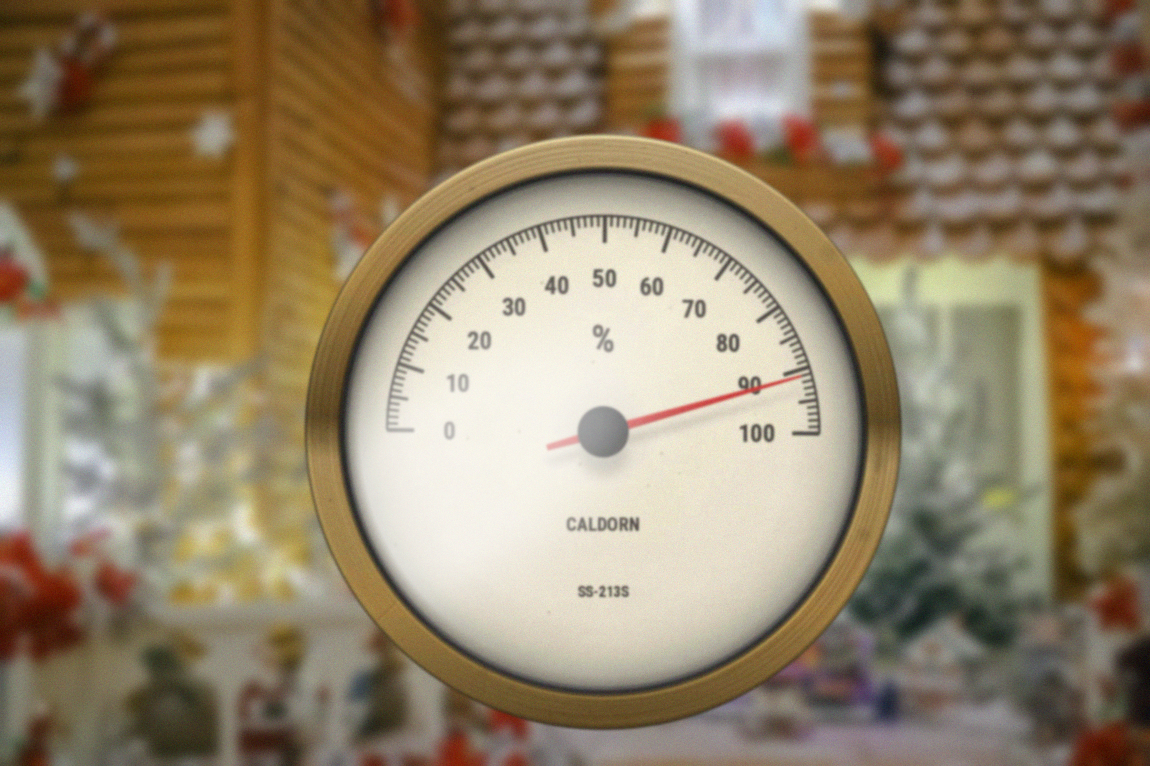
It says {"value": 91, "unit": "%"}
